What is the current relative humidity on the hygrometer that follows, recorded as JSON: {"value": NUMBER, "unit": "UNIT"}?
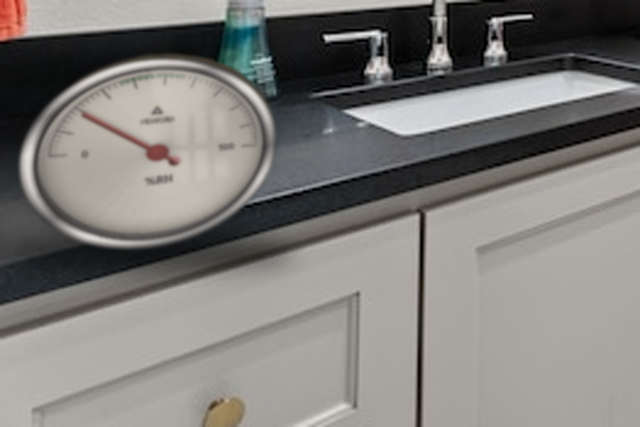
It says {"value": 20, "unit": "%"}
